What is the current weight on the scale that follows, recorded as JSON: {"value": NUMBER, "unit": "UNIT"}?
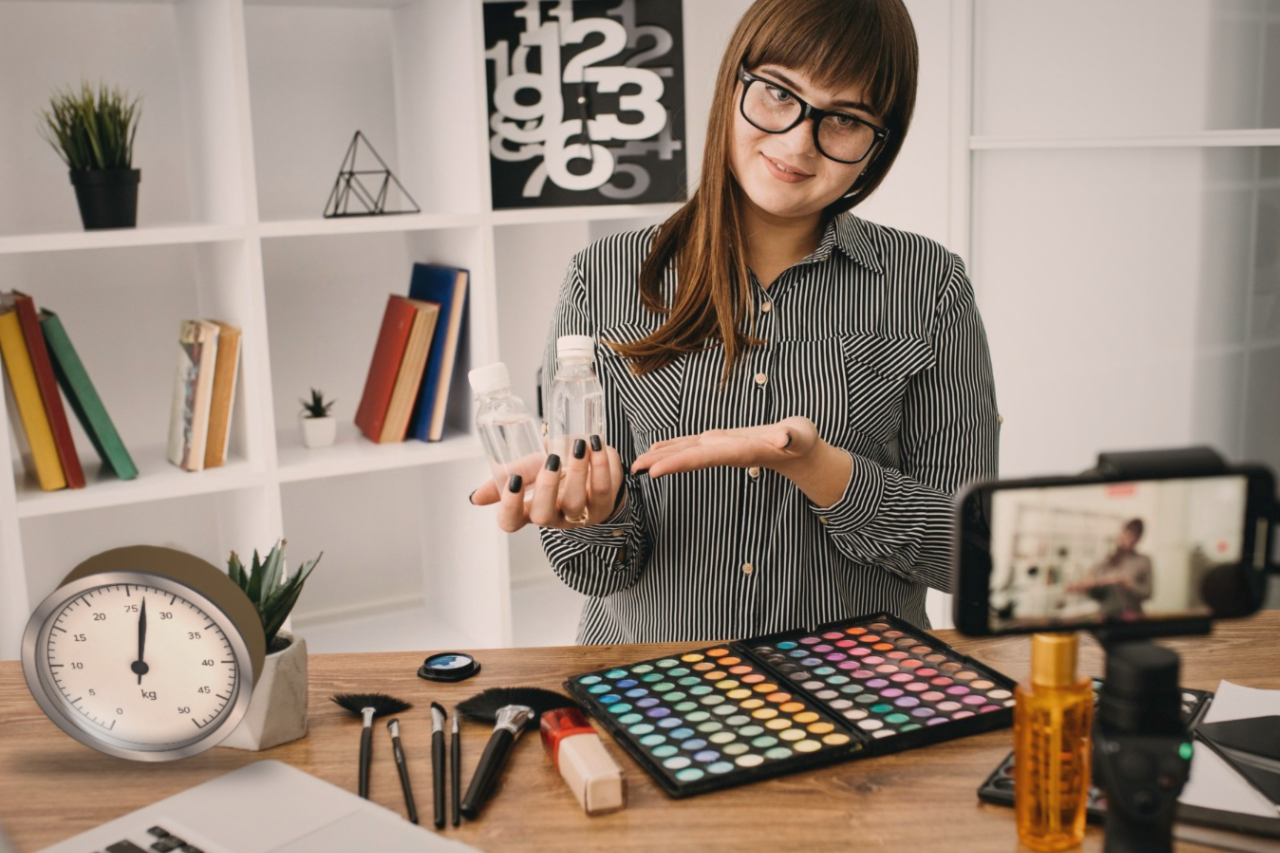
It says {"value": 27, "unit": "kg"}
